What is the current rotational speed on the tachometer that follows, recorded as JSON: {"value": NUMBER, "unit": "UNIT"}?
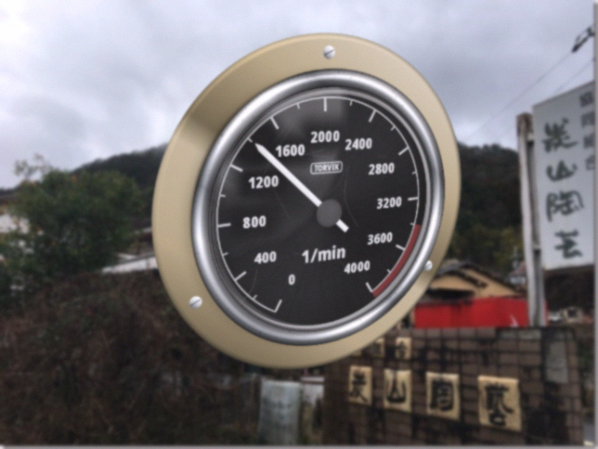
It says {"value": 1400, "unit": "rpm"}
